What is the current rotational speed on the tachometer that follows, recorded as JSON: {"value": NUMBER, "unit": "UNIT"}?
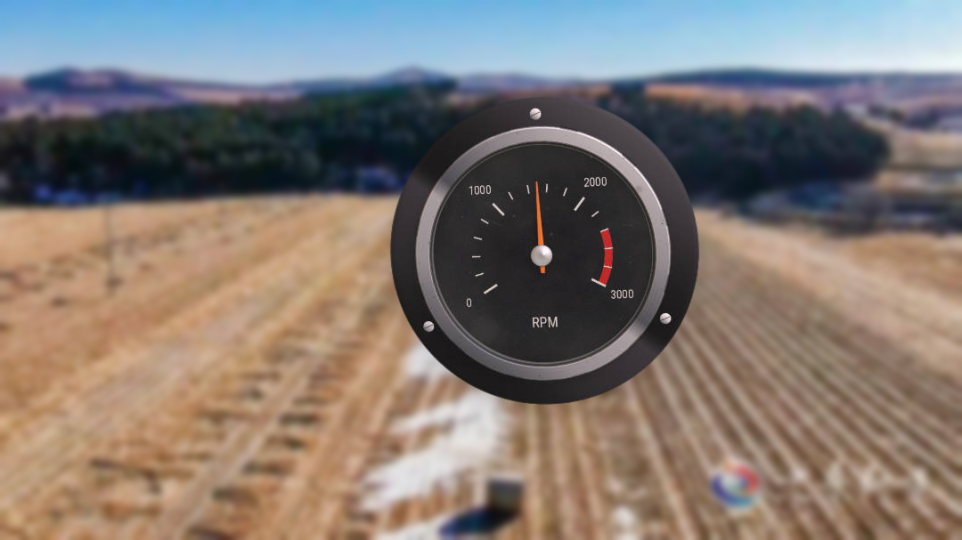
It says {"value": 1500, "unit": "rpm"}
